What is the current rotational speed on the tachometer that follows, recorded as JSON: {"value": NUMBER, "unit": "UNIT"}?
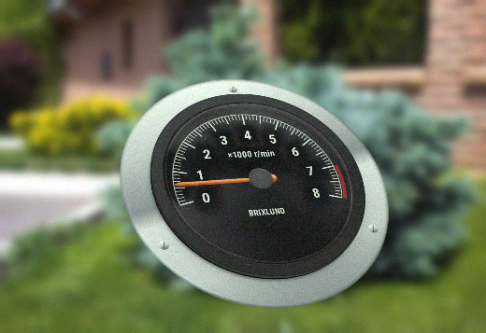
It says {"value": 500, "unit": "rpm"}
